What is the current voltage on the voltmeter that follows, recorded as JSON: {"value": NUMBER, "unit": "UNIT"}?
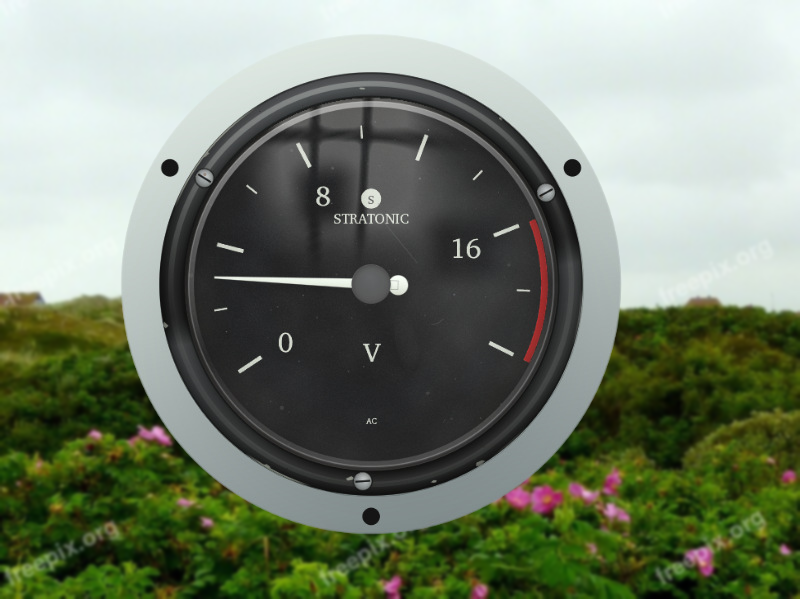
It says {"value": 3, "unit": "V"}
